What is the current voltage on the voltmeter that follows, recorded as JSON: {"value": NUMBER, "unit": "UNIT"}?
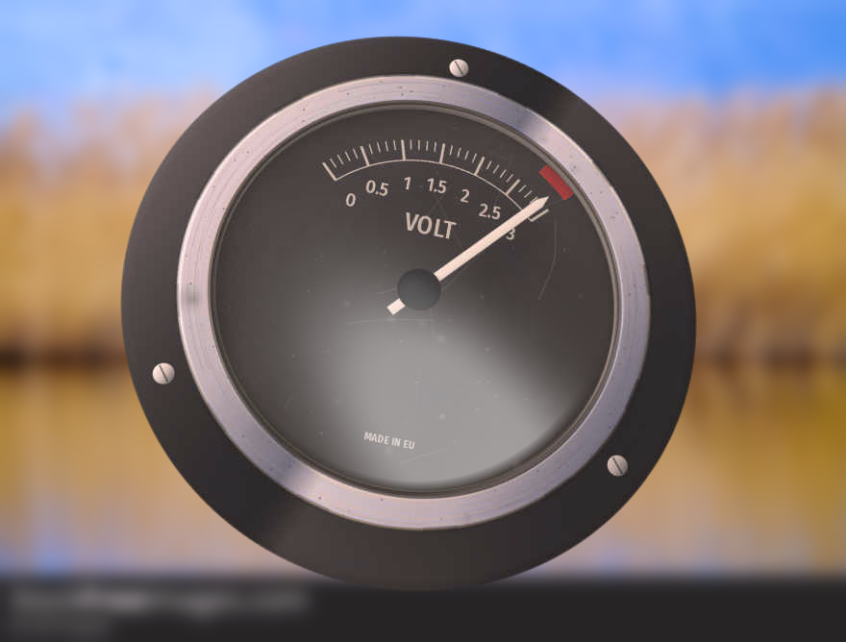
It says {"value": 2.9, "unit": "V"}
